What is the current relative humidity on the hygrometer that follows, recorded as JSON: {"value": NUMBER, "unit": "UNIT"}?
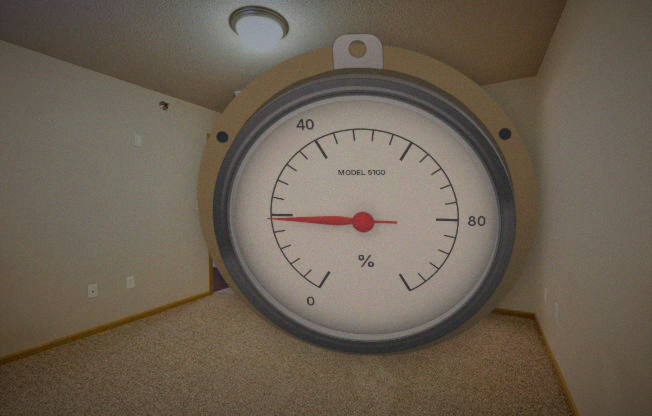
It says {"value": 20, "unit": "%"}
